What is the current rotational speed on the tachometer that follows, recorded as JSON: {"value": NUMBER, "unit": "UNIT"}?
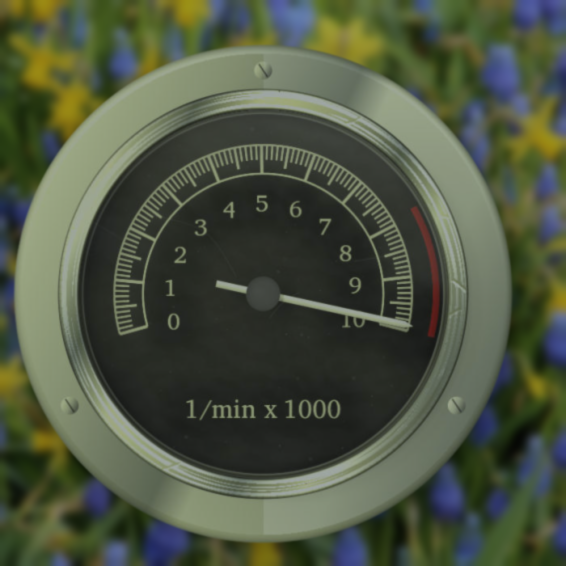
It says {"value": 9900, "unit": "rpm"}
